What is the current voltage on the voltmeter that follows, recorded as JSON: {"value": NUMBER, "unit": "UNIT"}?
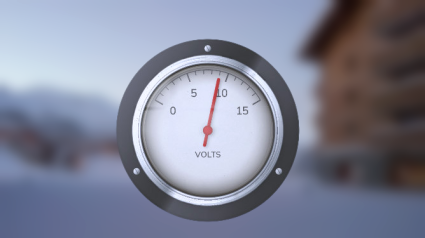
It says {"value": 9, "unit": "V"}
